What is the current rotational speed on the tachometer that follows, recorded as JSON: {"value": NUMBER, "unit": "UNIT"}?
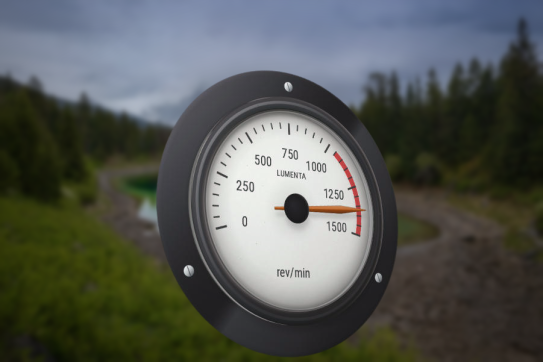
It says {"value": 1375, "unit": "rpm"}
